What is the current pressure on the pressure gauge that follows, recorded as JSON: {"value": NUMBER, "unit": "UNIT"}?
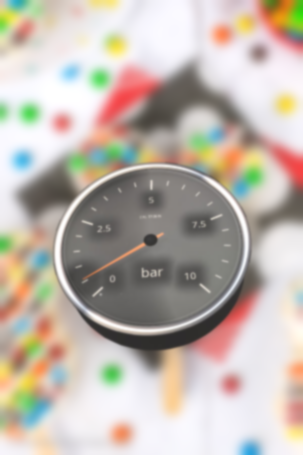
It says {"value": 0.5, "unit": "bar"}
